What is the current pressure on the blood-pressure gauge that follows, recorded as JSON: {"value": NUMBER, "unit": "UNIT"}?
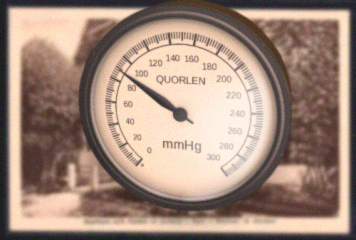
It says {"value": 90, "unit": "mmHg"}
